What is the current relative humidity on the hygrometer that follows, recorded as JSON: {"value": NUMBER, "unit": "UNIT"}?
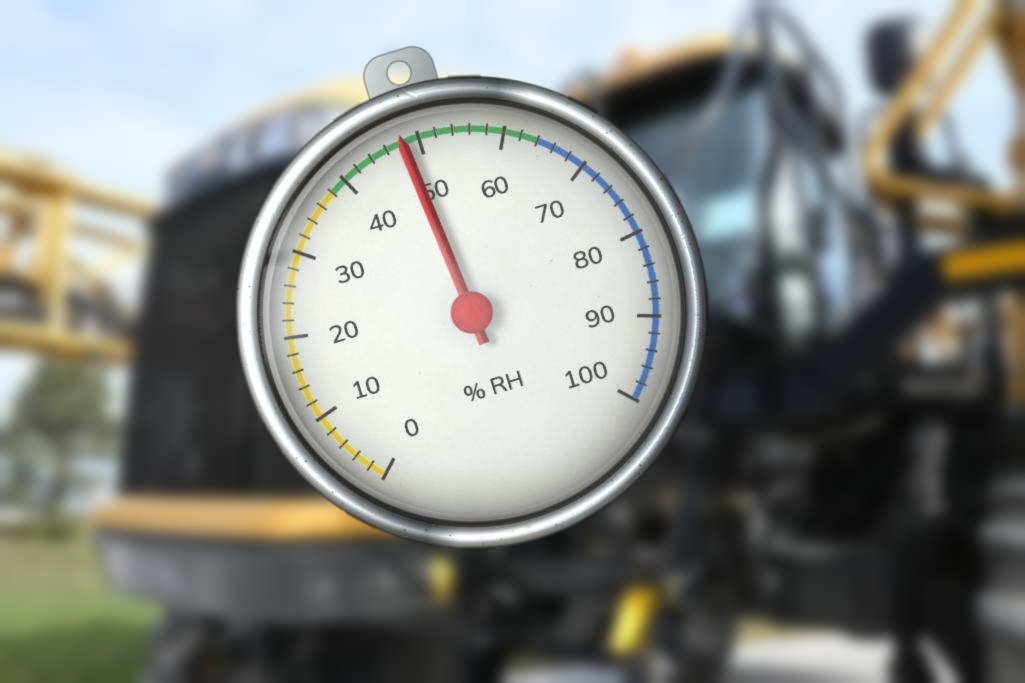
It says {"value": 48, "unit": "%"}
